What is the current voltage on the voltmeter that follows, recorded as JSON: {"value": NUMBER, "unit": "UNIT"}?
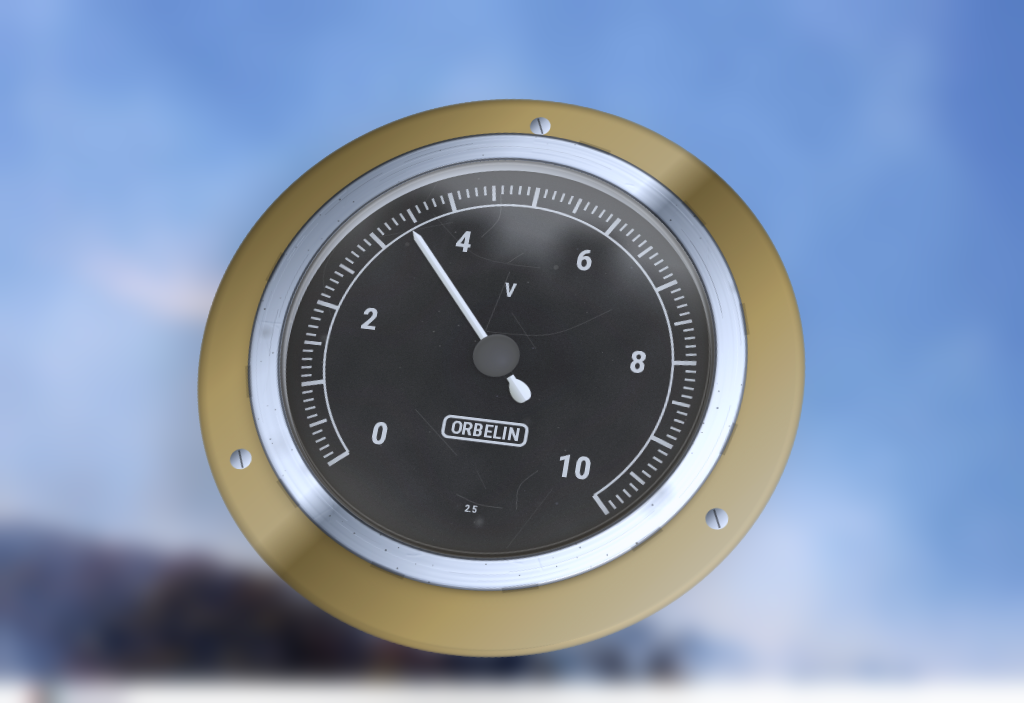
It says {"value": 3.4, "unit": "V"}
